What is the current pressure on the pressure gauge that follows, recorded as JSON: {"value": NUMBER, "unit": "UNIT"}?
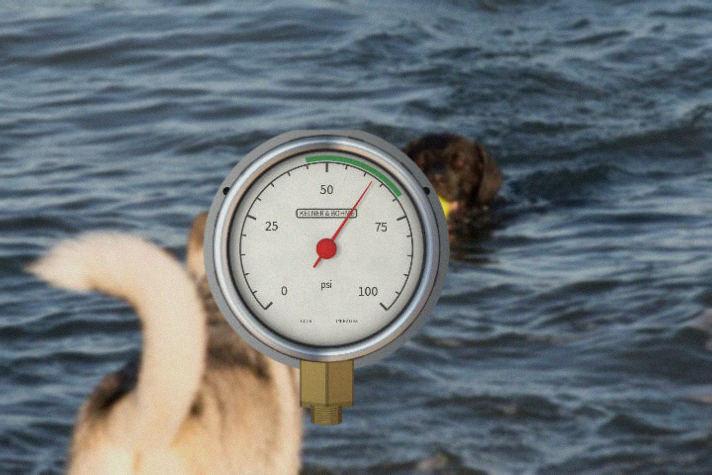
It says {"value": 62.5, "unit": "psi"}
